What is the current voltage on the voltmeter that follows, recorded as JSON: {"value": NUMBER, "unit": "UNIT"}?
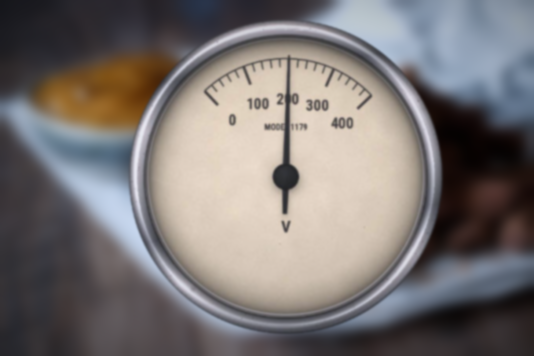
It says {"value": 200, "unit": "V"}
